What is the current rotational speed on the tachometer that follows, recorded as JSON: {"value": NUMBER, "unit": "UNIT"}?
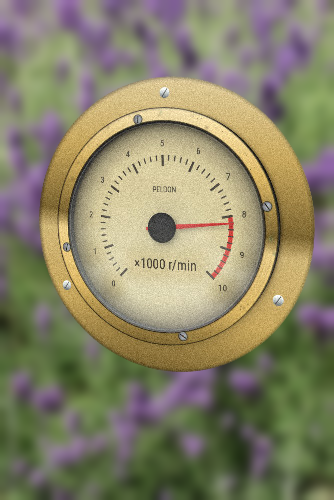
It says {"value": 8200, "unit": "rpm"}
